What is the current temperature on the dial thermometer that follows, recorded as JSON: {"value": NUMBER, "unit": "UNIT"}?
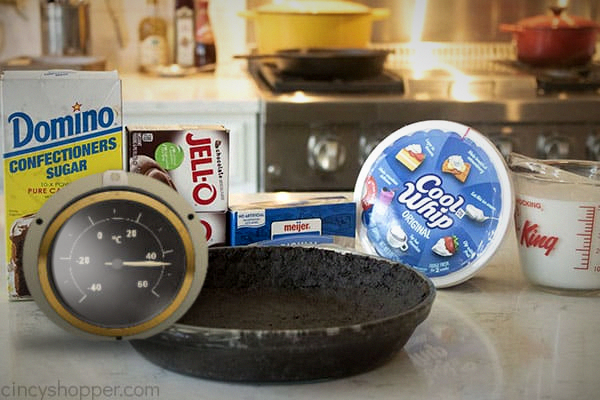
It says {"value": 45, "unit": "°C"}
